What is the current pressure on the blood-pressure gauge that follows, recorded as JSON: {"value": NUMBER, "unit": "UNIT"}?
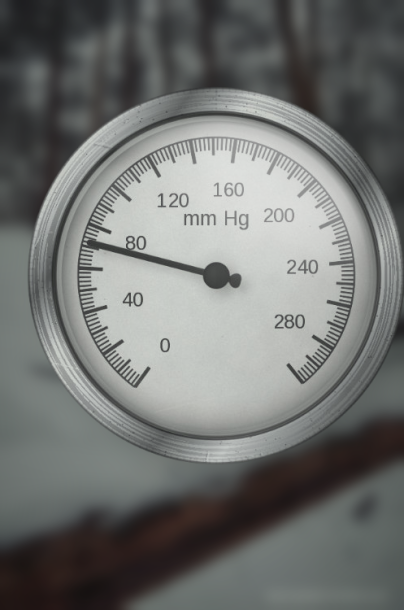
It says {"value": 72, "unit": "mmHg"}
